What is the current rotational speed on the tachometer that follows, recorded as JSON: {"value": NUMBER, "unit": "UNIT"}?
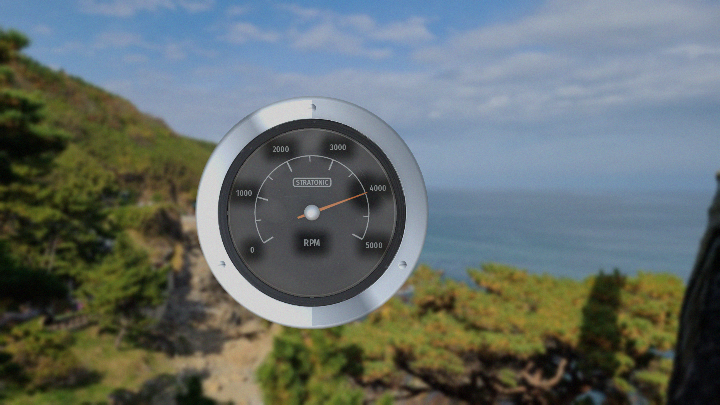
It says {"value": 4000, "unit": "rpm"}
